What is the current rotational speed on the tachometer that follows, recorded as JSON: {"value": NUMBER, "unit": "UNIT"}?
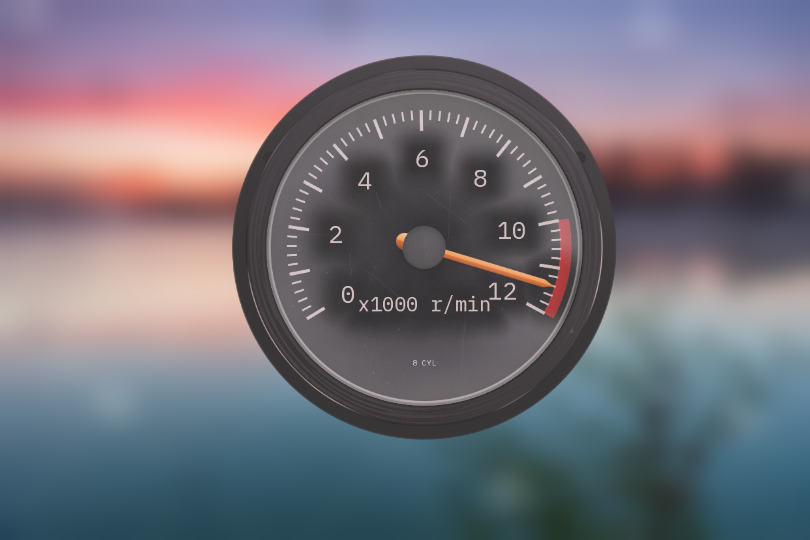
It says {"value": 11400, "unit": "rpm"}
